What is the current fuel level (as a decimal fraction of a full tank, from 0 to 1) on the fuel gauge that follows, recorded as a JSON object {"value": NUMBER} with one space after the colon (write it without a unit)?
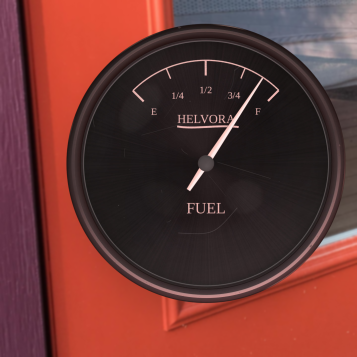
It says {"value": 0.875}
